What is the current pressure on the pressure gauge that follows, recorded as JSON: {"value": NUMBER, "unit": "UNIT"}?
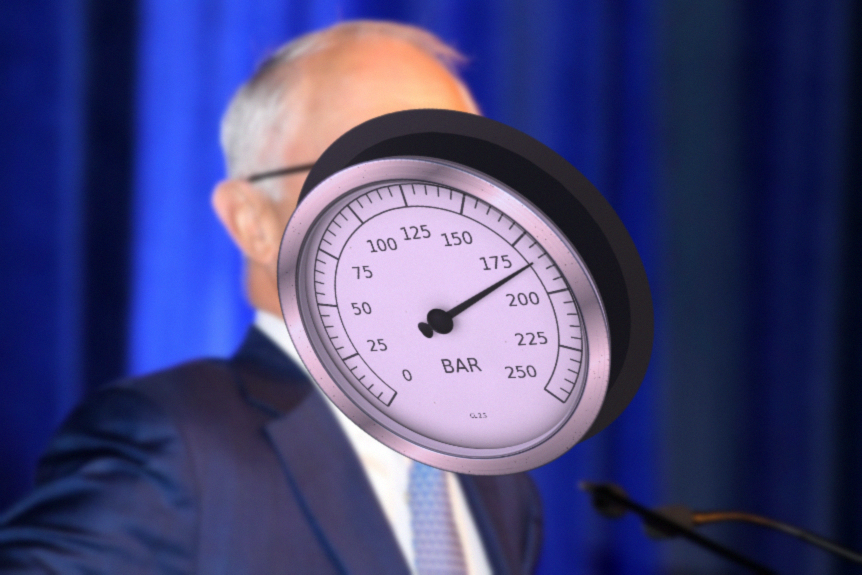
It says {"value": 185, "unit": "bar"}
